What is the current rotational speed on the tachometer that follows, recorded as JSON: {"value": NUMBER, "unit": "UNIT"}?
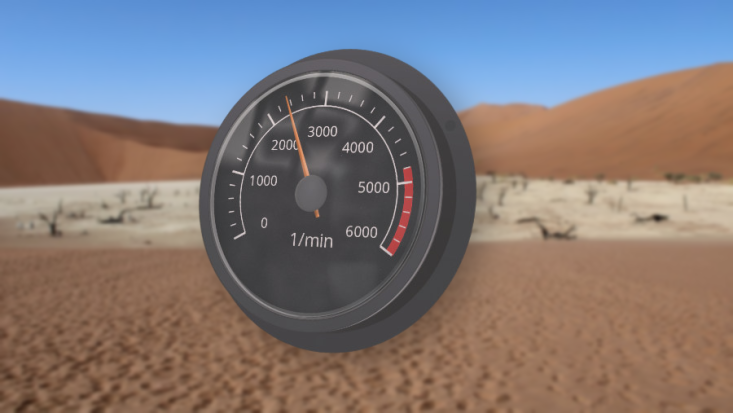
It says {"value": 2400, "unit": "rpm"}
